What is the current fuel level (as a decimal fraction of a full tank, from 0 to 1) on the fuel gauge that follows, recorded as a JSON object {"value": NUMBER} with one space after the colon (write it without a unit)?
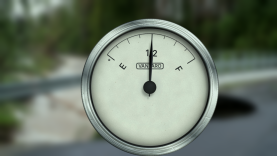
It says {"value": 0.5}
